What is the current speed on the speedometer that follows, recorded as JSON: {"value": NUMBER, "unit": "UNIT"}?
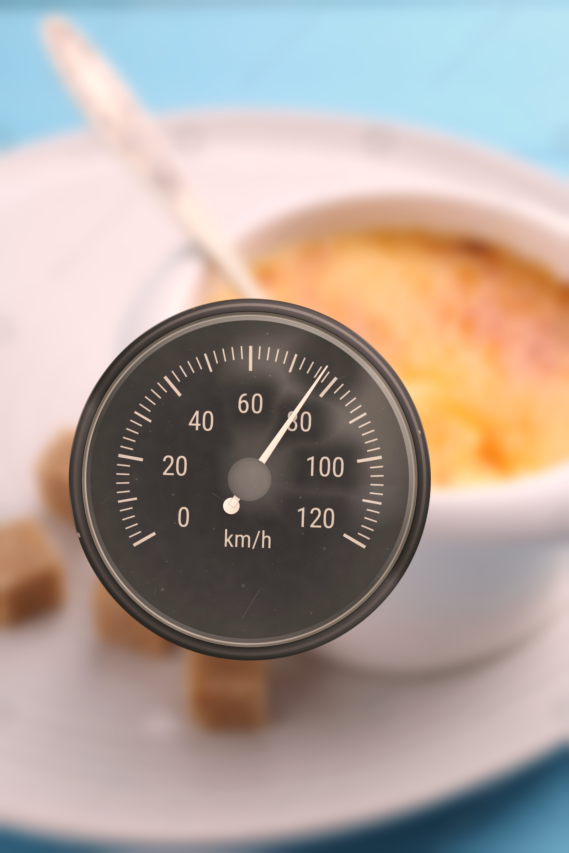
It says {"value": 77, "unit": "km/h"}
